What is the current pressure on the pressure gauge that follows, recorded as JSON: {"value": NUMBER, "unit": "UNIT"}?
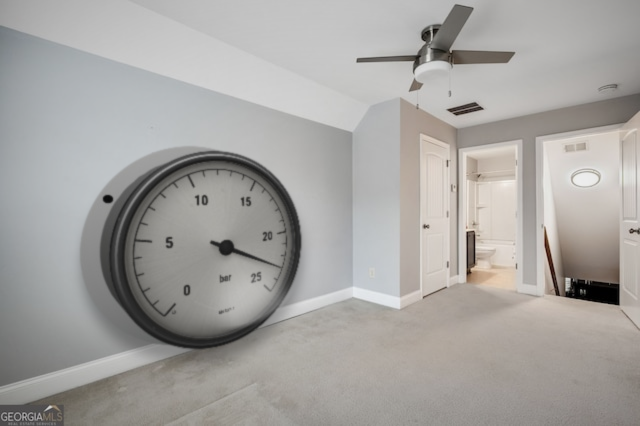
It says {"value": 23, "unit": "bar"}
